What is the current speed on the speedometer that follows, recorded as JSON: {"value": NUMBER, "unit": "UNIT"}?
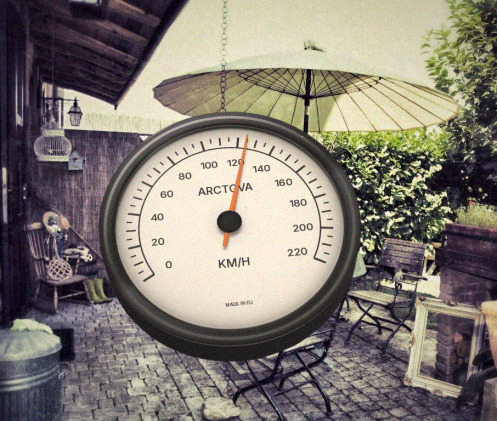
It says {"value": 125, "unit": "km/h"}
